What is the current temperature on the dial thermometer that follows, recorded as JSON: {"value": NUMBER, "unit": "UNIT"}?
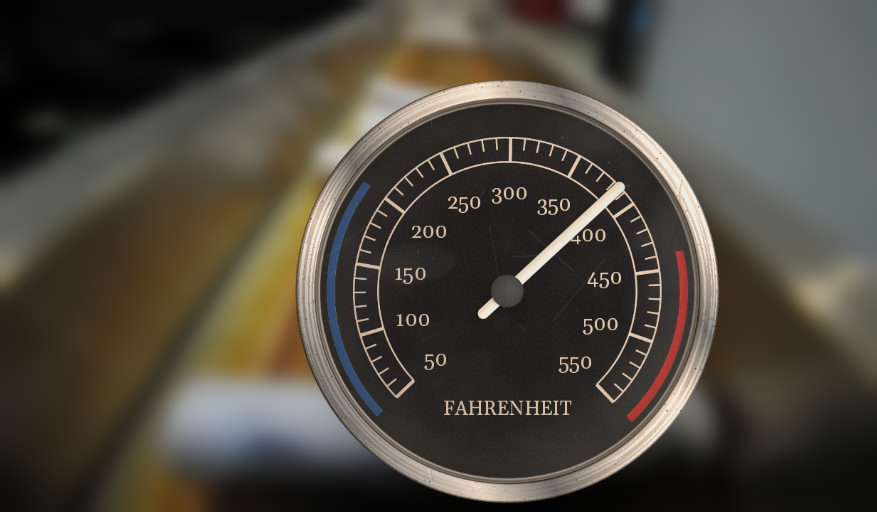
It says {"value": 385, "unit": "°F"}
